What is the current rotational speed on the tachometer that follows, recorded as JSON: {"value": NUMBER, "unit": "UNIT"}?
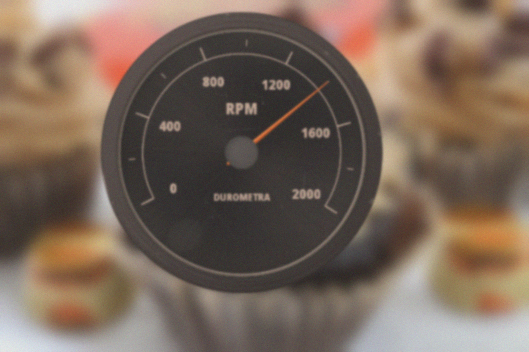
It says {"value": 1400, "unit": "rpm"}
